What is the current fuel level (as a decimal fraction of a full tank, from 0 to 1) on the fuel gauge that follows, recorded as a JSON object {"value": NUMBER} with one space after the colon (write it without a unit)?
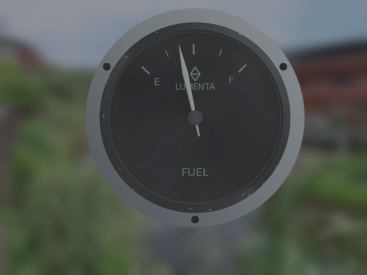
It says {"value": 0.375}
